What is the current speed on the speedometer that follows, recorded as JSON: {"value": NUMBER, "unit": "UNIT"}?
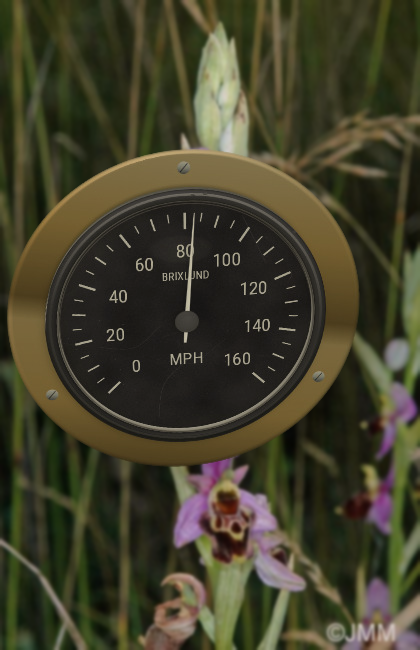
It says {"value": 82.5, "unit": "mph"}
